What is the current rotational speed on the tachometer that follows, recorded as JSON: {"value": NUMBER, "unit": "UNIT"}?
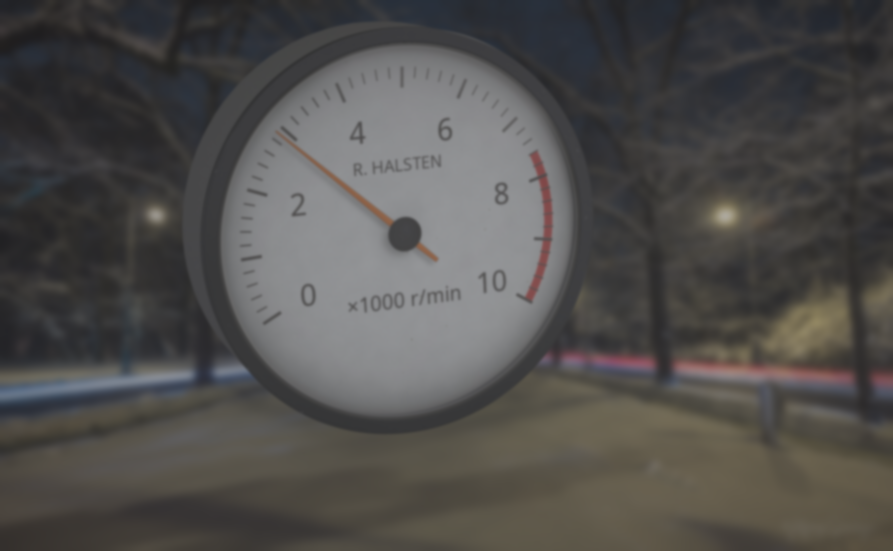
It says {"value": 2900, "unit": "rpm"}
